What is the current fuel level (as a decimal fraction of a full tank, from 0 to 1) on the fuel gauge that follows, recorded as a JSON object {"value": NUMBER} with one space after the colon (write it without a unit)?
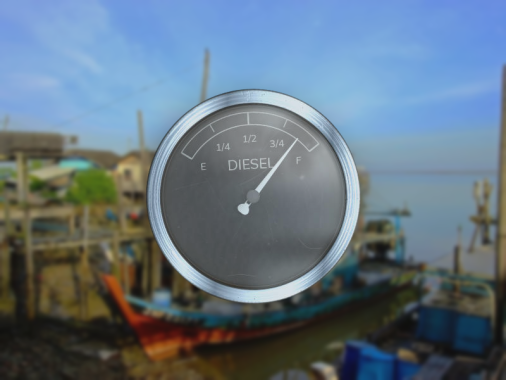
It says {"value": 0.875}
